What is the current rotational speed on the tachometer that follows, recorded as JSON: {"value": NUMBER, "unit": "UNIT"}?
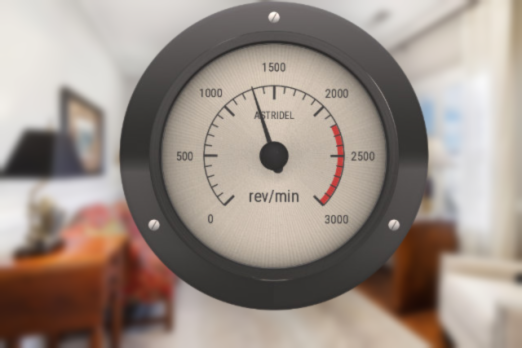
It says {"value": 1300, "unit": "rpm"}
